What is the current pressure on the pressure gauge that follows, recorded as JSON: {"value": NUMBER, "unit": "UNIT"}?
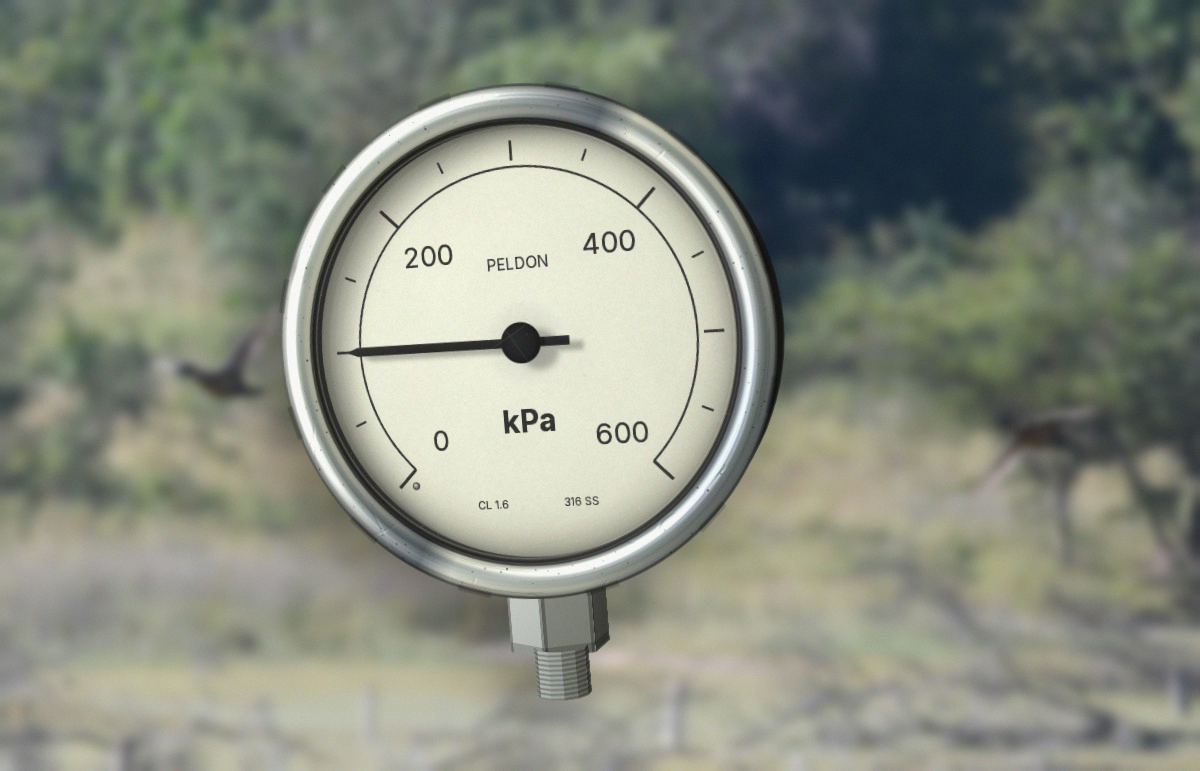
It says {"value": 100, "unit": "kPa"}
